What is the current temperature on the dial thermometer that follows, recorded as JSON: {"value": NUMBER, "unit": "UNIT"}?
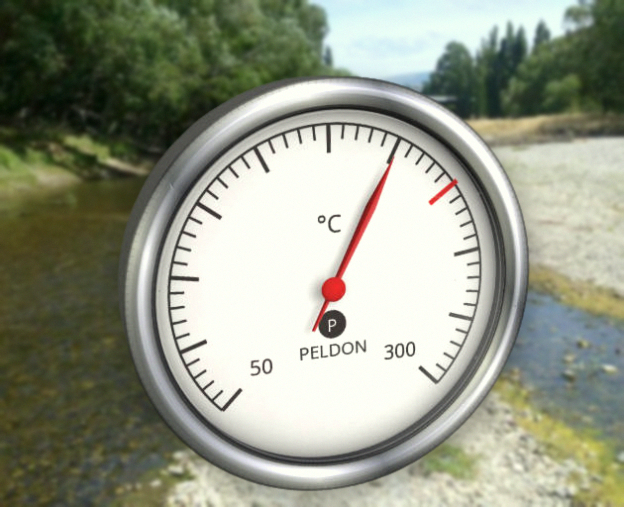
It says {"value": 200, "unit": "°C"}
